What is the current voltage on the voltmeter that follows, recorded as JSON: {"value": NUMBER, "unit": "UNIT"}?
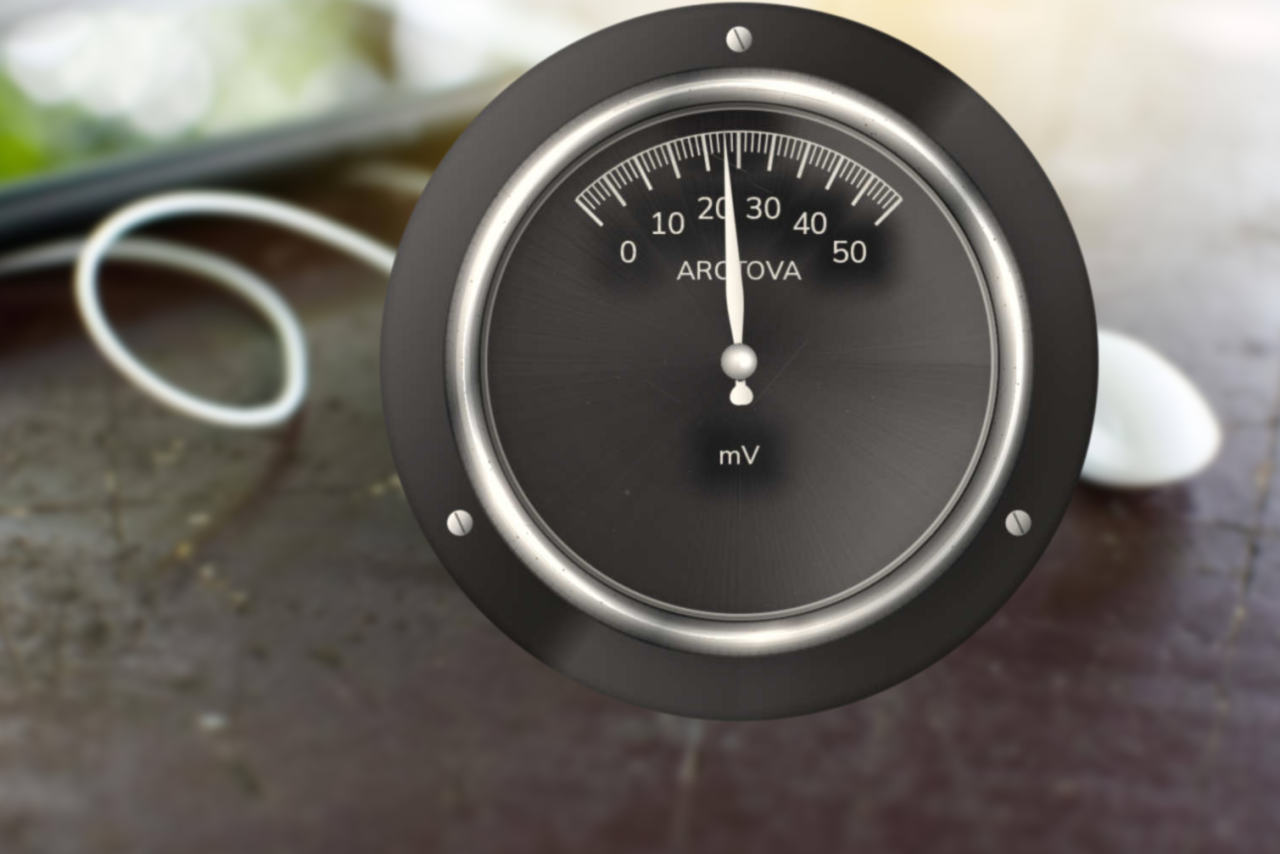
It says {"value": 23, "unit": "mV"}
